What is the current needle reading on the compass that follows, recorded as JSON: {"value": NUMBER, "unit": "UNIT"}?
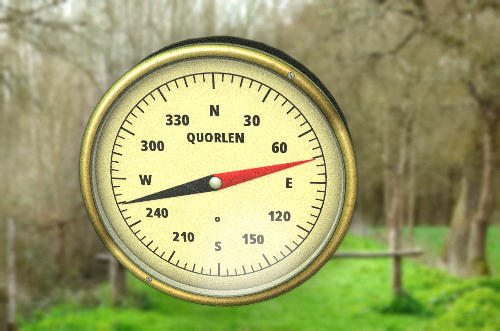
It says {"value": 75, "unit": "°"}
